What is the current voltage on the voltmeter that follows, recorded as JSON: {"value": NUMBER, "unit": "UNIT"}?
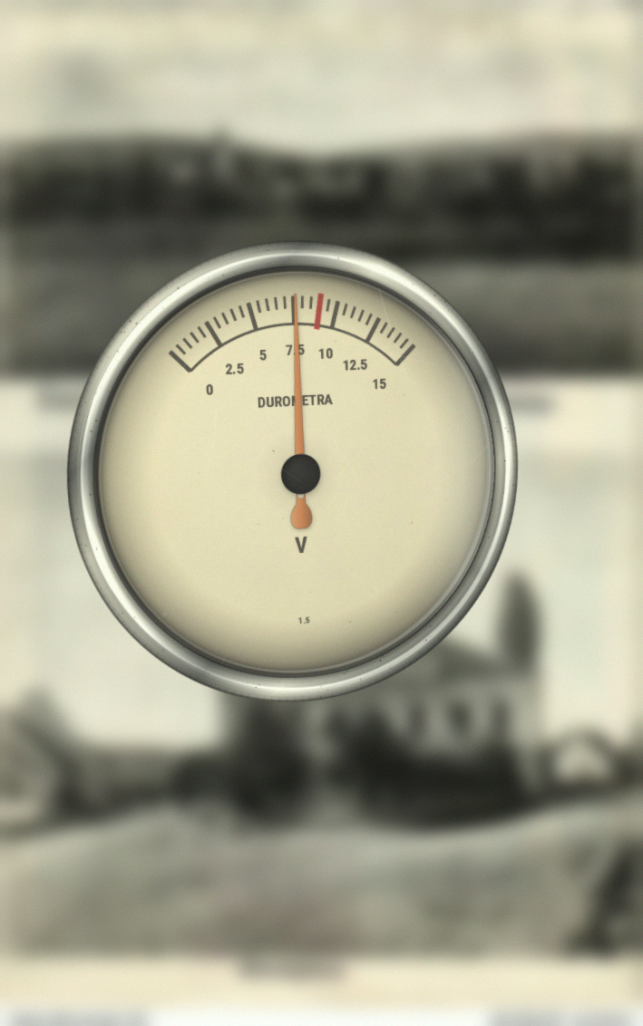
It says {"value": 7.5, "unit": "V"}
